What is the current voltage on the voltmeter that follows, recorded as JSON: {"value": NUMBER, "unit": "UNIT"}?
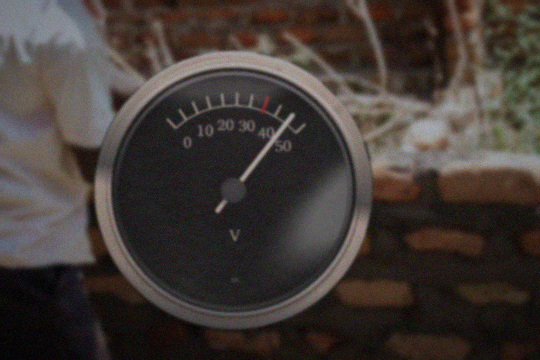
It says {"value": 45, "unit": "V"}
